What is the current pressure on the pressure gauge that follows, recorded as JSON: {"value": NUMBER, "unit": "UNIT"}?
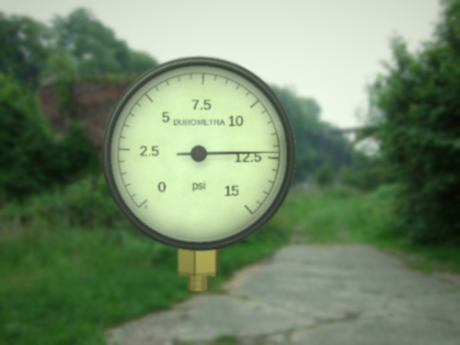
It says {"value": 12.25, "unit": "psi"}
